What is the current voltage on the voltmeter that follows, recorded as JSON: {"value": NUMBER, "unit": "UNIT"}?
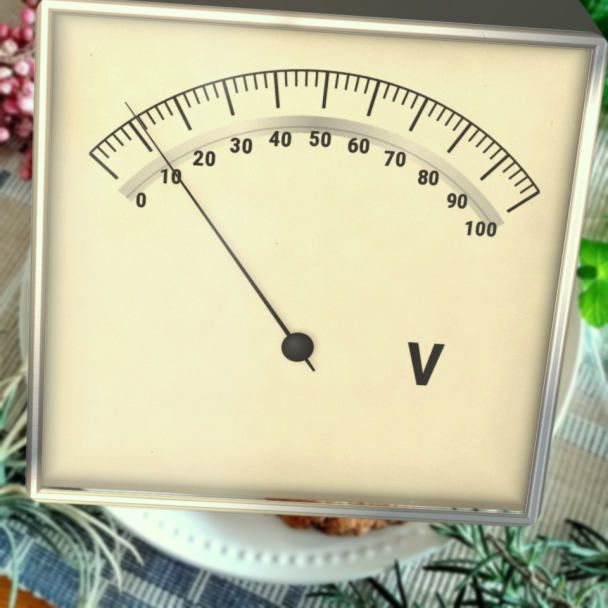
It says {"value": 12, "unit": "V"}
